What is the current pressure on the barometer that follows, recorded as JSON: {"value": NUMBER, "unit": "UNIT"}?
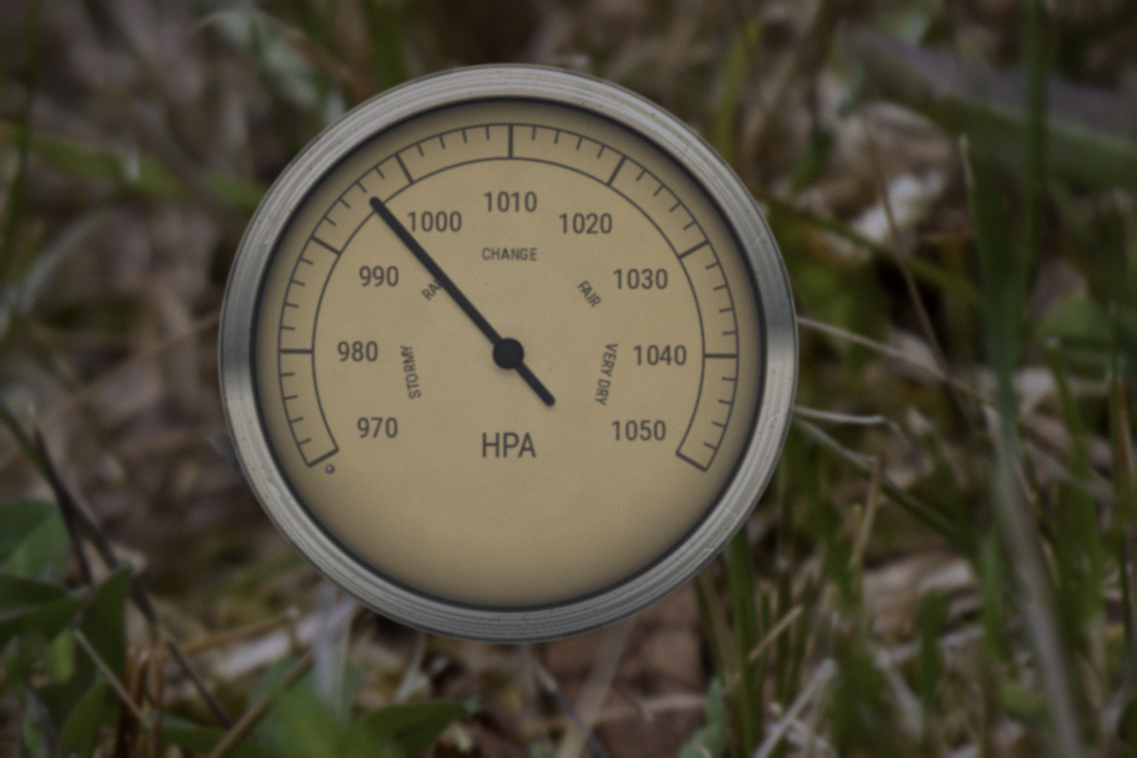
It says {"value": 996, "unit": "hPa"}
